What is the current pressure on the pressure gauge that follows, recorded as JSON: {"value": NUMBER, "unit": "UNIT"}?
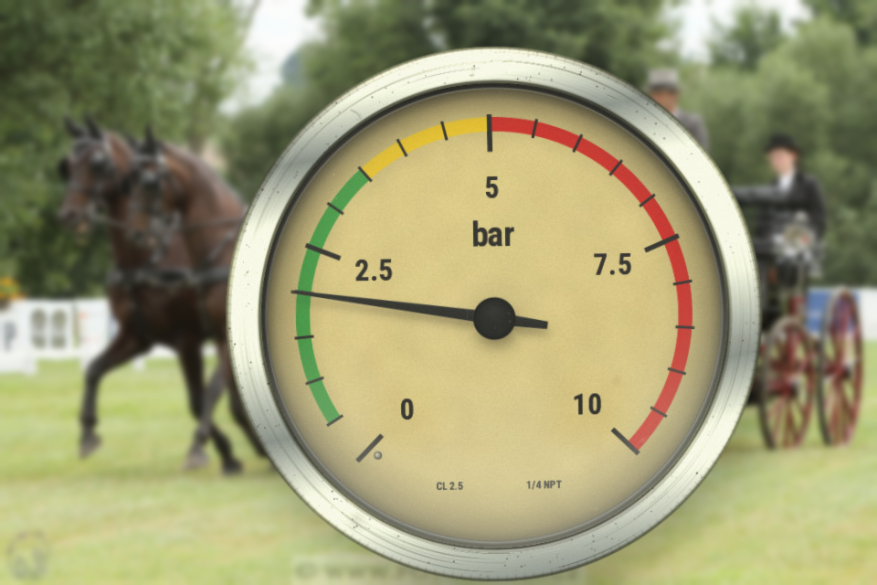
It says {"value": 2, "unit": "bar"}
